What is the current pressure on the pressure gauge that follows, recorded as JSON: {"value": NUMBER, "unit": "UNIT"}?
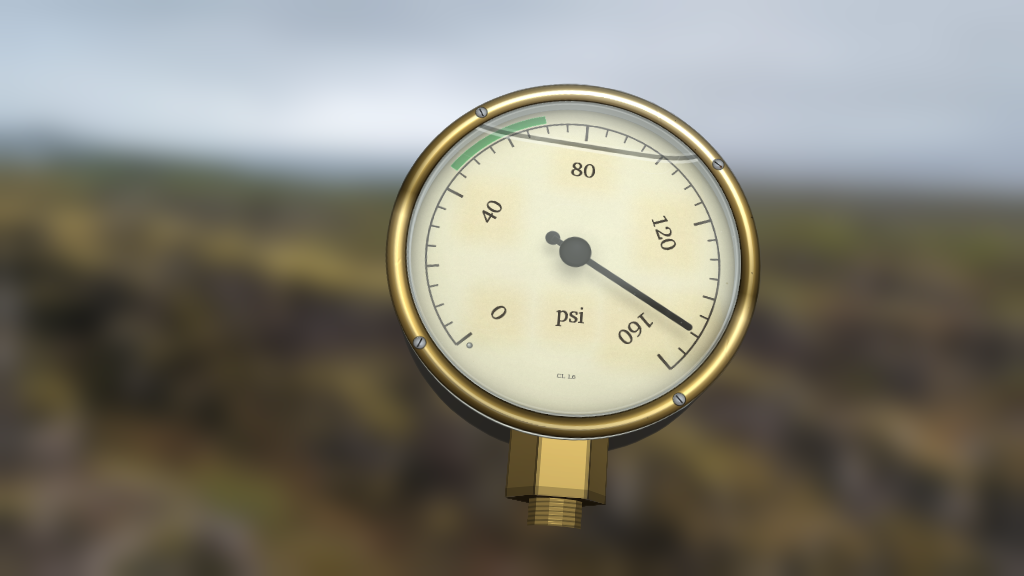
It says {"value": 150, "unit": "psi"}
